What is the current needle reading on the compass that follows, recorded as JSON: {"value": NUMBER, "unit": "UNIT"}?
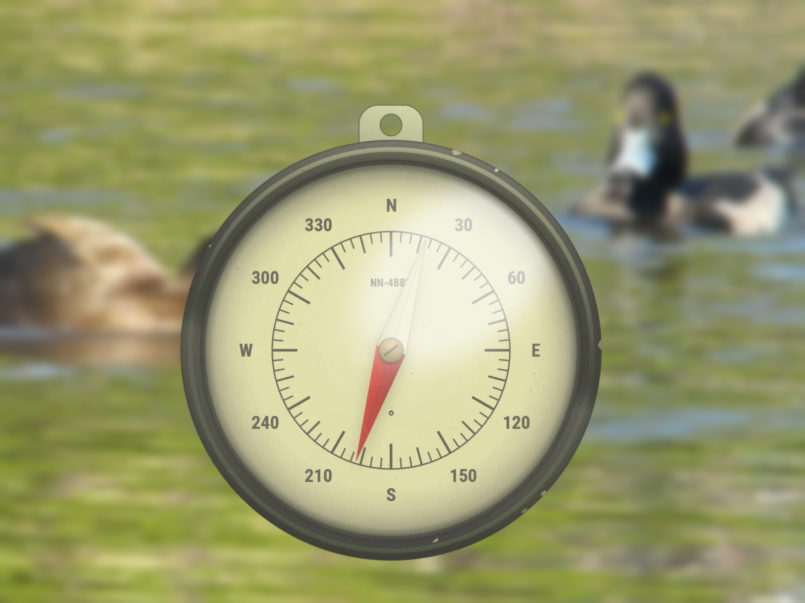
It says {"value": 197.5, "unit": "°"}
